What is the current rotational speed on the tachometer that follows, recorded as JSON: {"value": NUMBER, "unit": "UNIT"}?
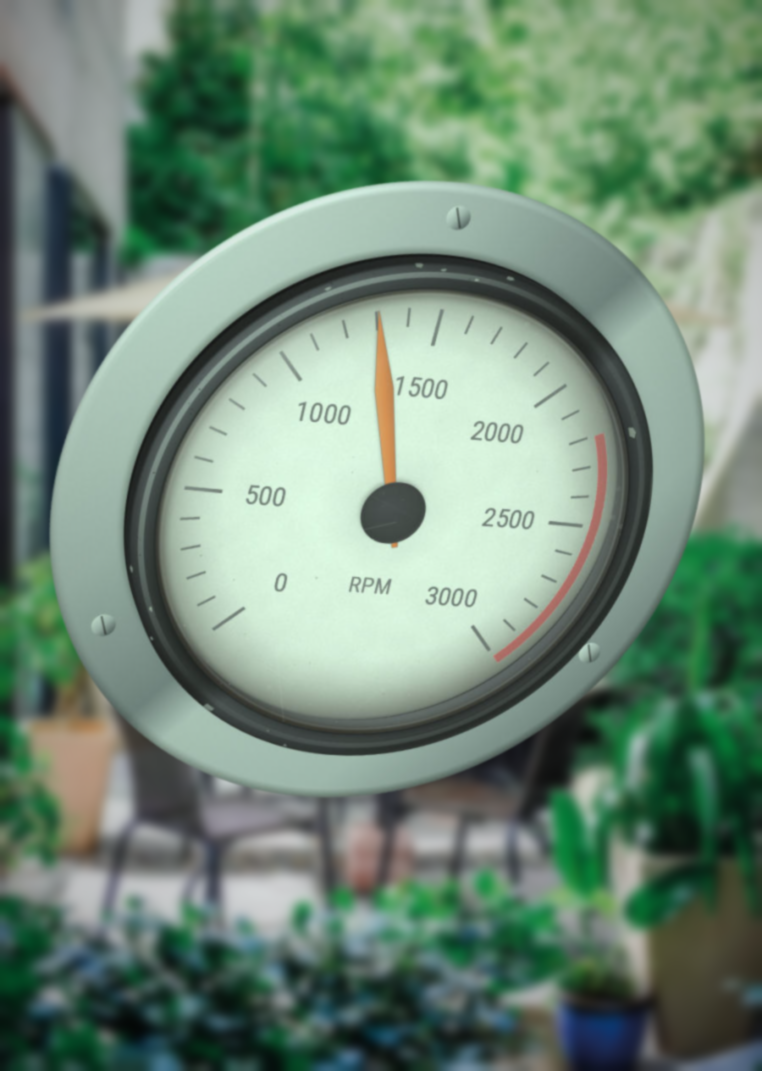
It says {"value": 1300, "unit": "rpm"}
